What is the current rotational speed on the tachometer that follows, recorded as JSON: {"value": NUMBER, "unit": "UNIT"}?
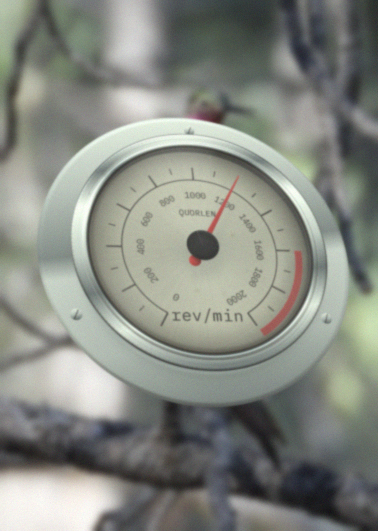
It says {"value": 1200, "unit": "rpm"}
